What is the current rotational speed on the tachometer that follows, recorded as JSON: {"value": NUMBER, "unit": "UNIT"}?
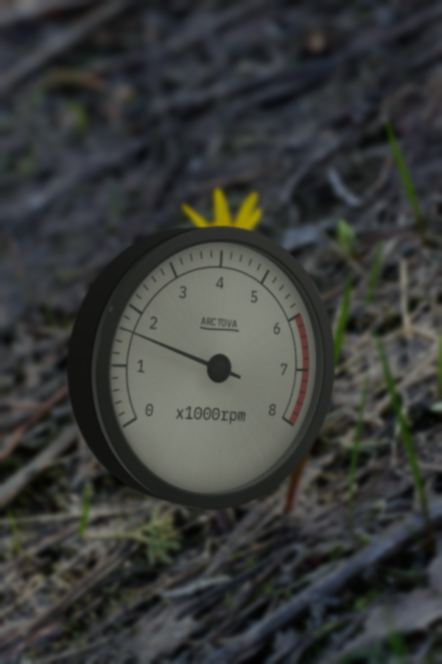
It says {"value": 1600, "unit": "rpm"}
